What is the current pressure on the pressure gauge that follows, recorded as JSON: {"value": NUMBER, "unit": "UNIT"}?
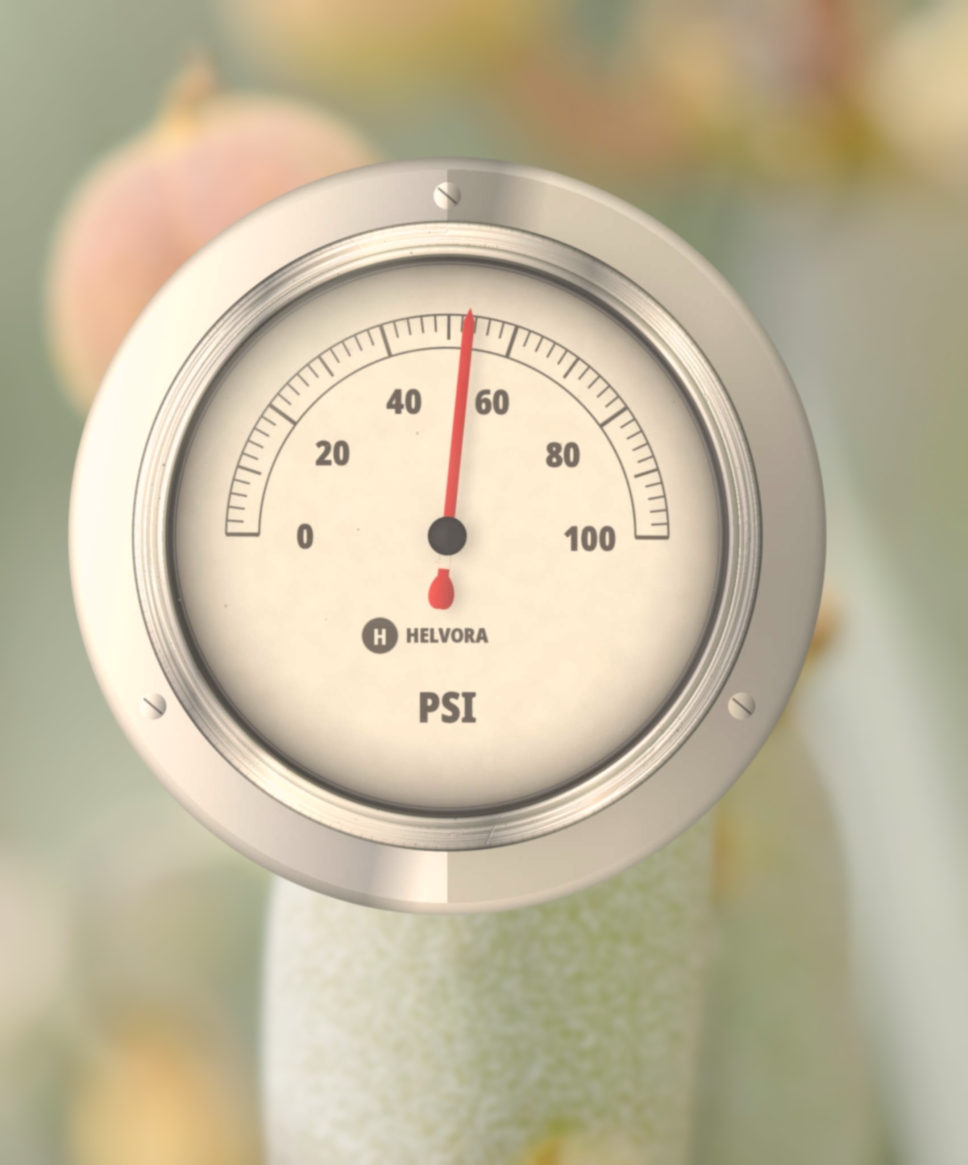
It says {"value": 53, "unit": "psi"}
